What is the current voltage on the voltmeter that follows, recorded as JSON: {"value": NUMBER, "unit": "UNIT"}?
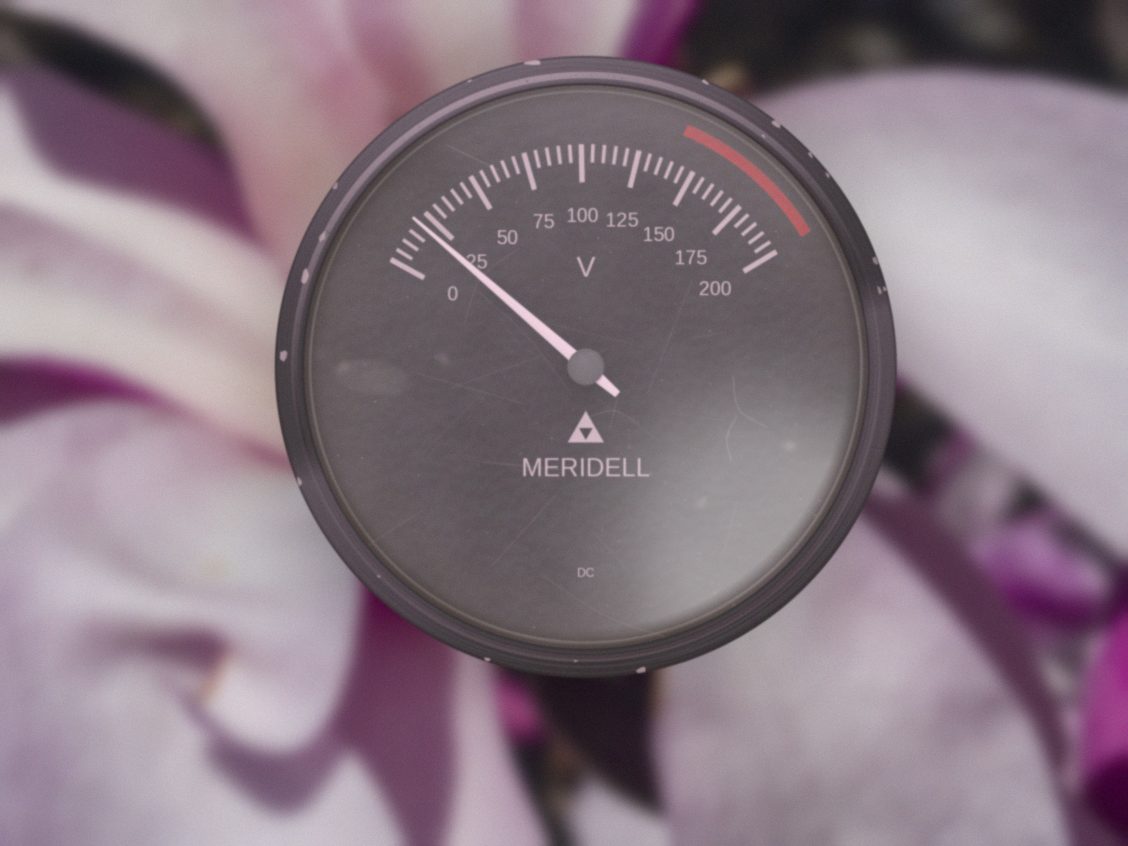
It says {"value": 20, "unit": "V"}
